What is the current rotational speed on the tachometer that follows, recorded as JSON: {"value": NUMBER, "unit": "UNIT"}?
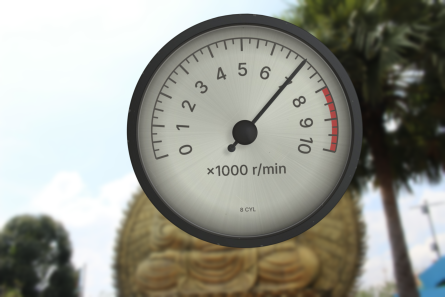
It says {"value": 7000, "unit": "rpm"}
